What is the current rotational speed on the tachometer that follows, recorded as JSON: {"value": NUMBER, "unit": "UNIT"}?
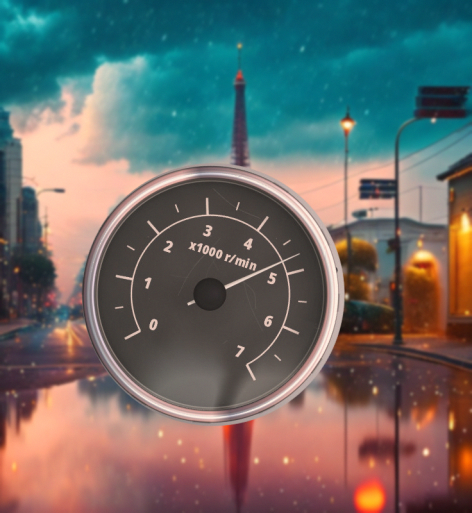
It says {"value": 4750, "unit": "rpm"}
